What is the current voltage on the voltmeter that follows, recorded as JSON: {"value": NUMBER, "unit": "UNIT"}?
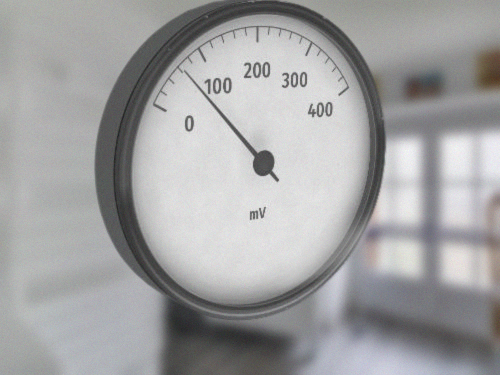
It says {"value": 60, "unit": "mV"}
